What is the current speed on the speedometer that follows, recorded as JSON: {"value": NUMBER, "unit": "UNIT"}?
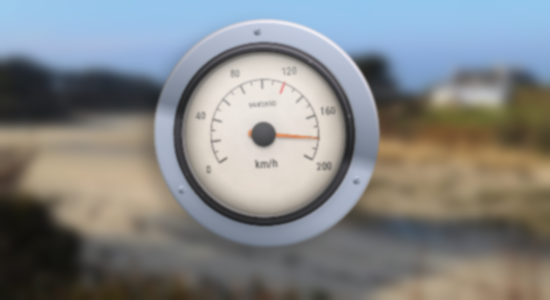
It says {"value": 180, "unit": "km/h"}
